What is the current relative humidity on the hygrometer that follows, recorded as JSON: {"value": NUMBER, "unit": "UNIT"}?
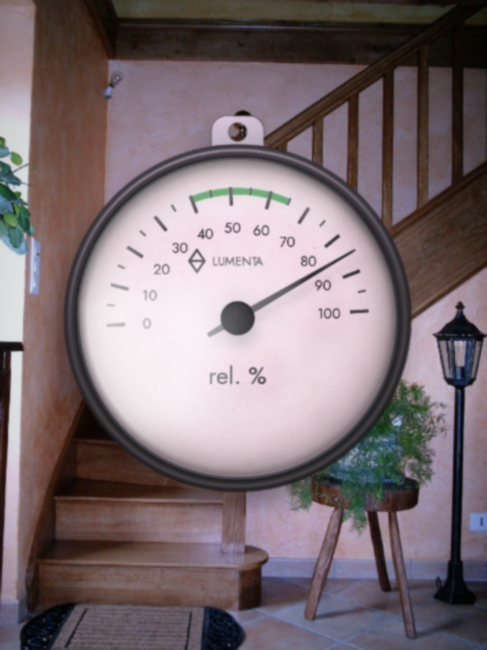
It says {"value": 85, "unit": "%"}
